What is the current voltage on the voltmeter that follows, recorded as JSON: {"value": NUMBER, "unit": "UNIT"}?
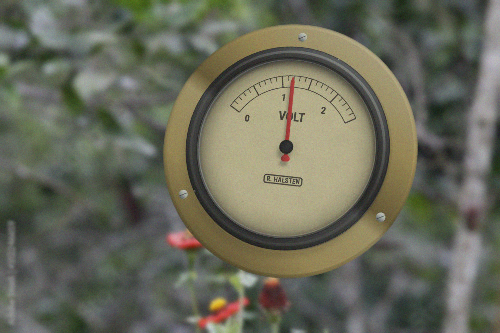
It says {"value": 1.2, "unit": "V"}
